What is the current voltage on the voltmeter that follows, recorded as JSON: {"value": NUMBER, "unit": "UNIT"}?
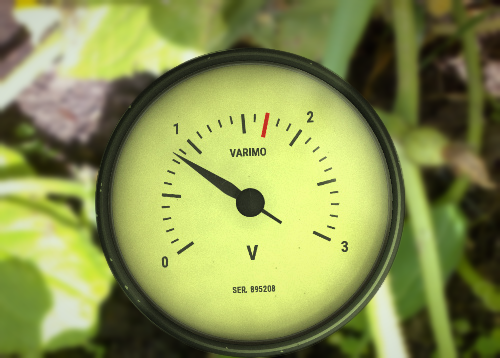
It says {"value": 0.85, "unit": "V"}
